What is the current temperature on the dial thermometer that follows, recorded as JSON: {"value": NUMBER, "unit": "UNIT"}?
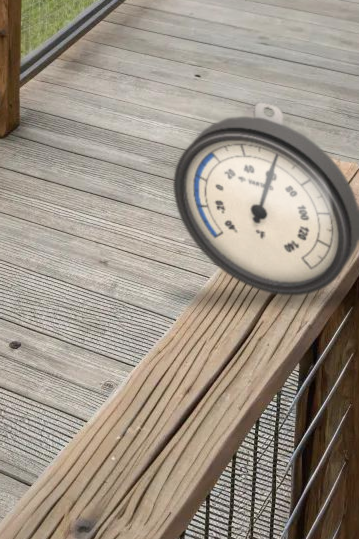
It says {"value": 60, "unit": "°F"}
